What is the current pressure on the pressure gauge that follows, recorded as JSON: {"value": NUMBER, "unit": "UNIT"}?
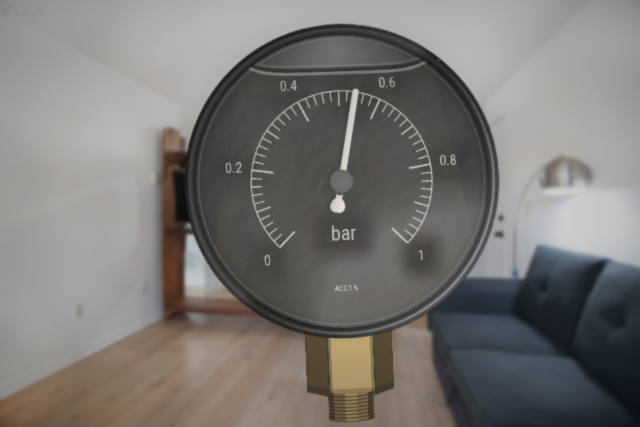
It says {"value": 0.54, "unit": "bar"}
